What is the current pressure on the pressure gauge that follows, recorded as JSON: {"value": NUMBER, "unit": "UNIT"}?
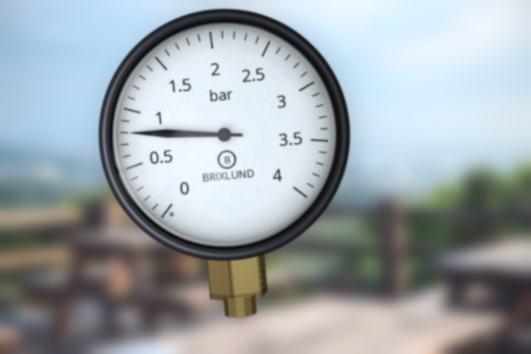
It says {"value": 0.8, "unit": "bar"}
